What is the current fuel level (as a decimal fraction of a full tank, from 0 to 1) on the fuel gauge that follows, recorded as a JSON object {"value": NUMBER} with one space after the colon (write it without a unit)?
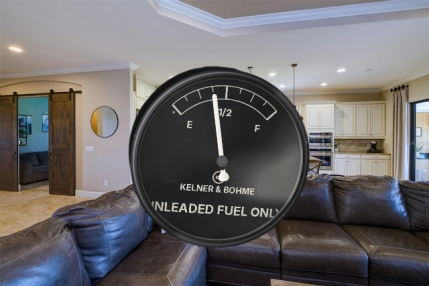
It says {"value": 0.375}
